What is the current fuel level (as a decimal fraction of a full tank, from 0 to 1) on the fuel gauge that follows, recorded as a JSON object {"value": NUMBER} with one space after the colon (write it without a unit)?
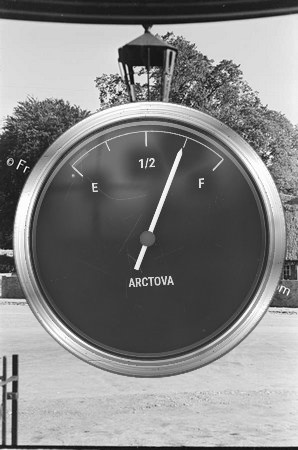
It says {"value": 0.75}
